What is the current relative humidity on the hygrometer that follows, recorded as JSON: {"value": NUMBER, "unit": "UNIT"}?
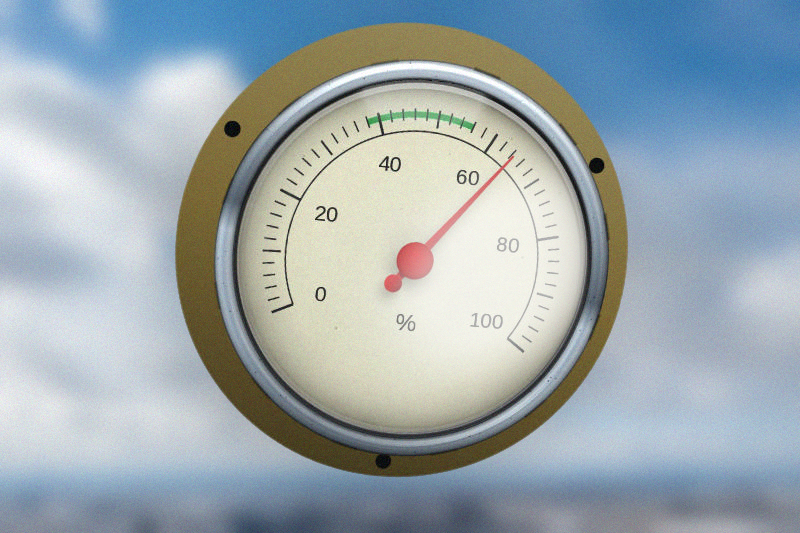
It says {"value": 64, "unit": "%"}
